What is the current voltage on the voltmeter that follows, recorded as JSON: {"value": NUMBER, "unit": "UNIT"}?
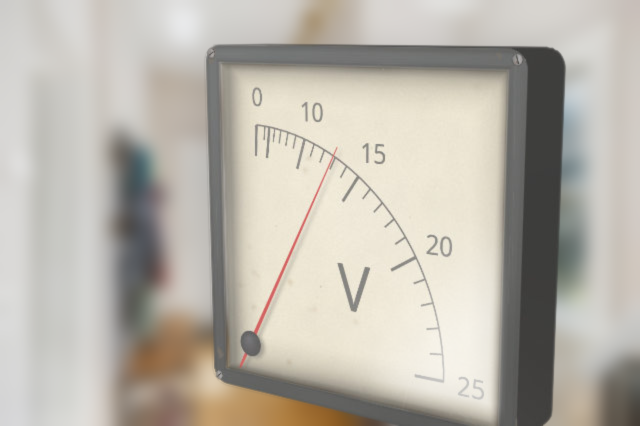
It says {"value": 13, "unit": "V"}
